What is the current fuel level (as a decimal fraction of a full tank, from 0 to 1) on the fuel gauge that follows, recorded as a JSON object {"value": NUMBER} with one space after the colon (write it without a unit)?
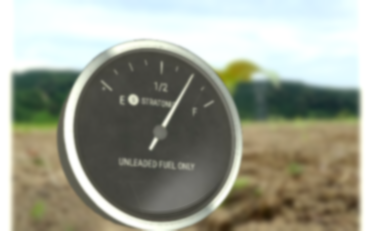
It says {"value": 0.75}
